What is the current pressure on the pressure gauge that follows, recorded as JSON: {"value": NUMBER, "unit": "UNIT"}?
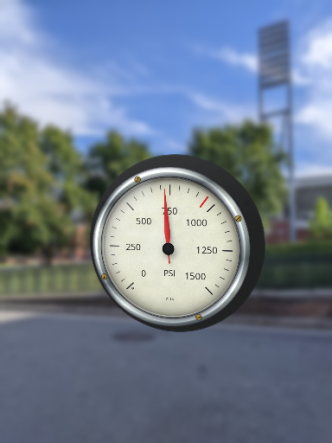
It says {"value": 725, "unit": "psi"}
